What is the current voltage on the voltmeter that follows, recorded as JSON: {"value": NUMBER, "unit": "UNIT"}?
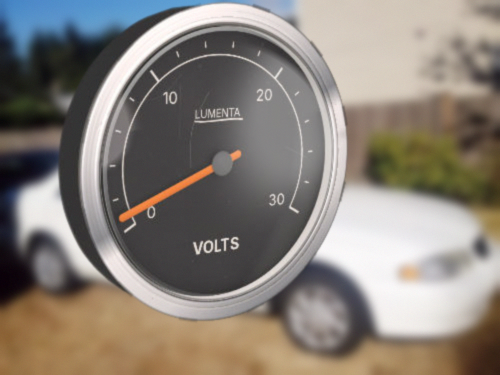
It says {"value": 1, "unit": "V"}
